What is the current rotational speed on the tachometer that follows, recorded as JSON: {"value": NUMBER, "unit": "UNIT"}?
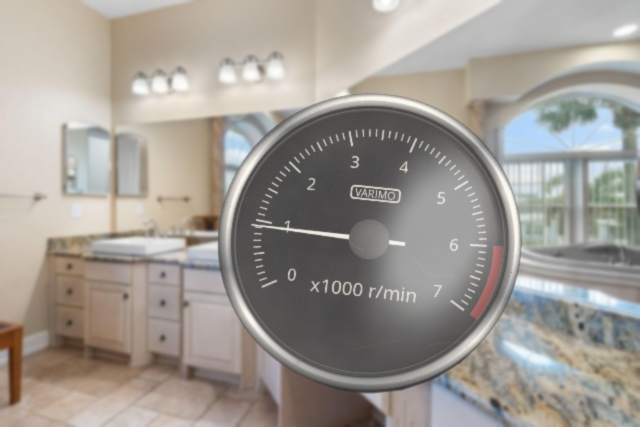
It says {"value": 900, "unit": "rpm"}
